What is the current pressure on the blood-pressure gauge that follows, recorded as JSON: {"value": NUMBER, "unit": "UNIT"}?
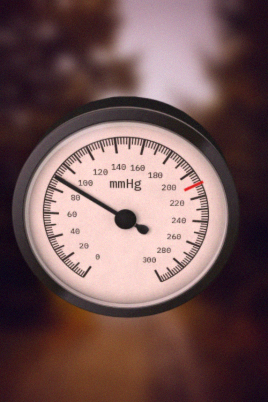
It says {"value": 90, "unit": "mmHg"}
